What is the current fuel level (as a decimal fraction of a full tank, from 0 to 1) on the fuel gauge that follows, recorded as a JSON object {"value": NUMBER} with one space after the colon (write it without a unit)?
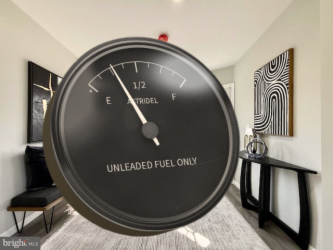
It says {"value": 0.25}
